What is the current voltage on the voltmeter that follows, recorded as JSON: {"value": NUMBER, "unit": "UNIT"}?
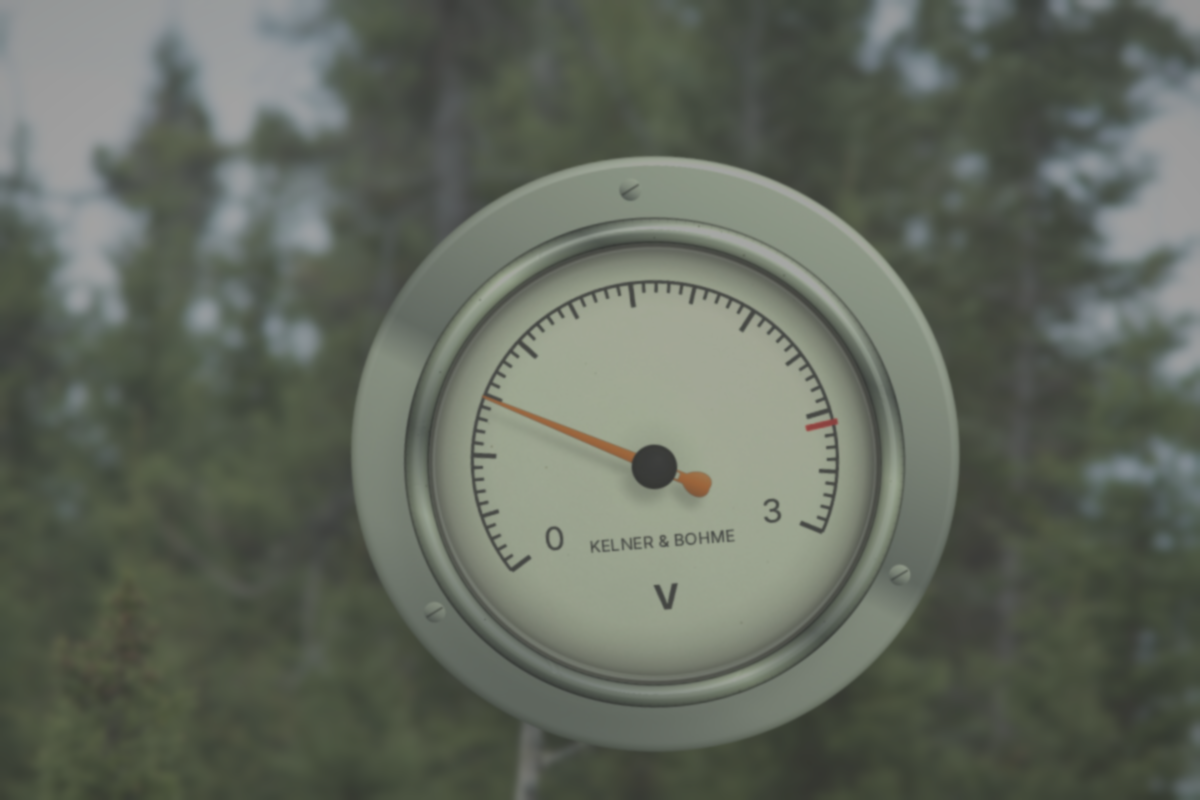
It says {"value": 0.75, "unit": "V"}
